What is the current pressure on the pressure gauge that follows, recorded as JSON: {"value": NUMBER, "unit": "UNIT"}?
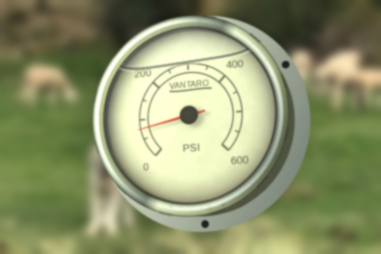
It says {"value": 75, "unit": "psi"}
